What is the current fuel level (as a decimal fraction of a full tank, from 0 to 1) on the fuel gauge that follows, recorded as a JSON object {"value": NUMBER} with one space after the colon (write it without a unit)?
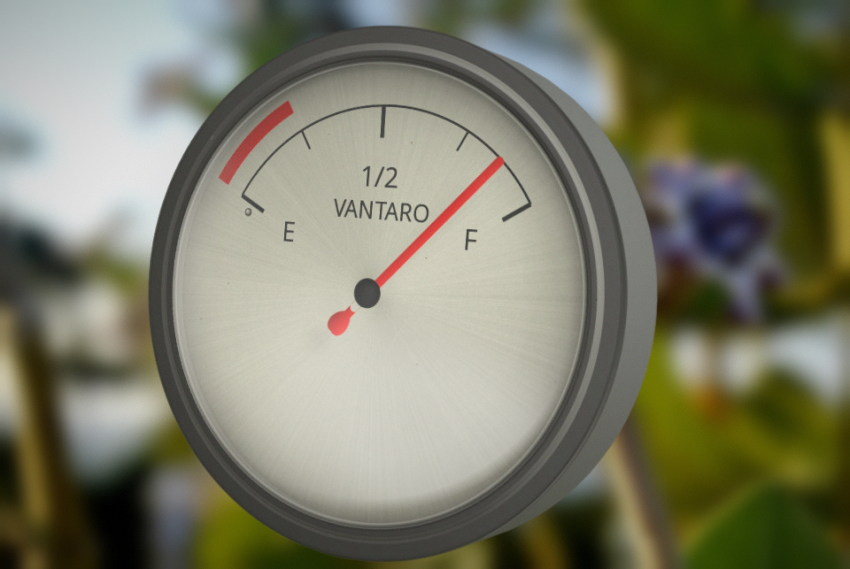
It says {"value": 0.875}
